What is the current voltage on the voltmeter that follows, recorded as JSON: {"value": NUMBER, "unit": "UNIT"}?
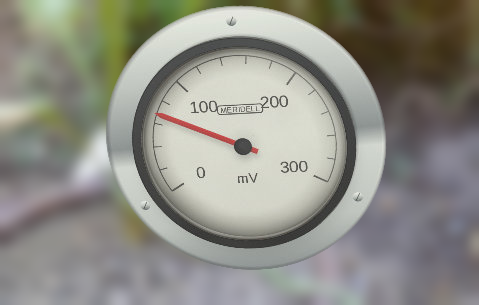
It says {"value": 70, "unit": "mV"}
